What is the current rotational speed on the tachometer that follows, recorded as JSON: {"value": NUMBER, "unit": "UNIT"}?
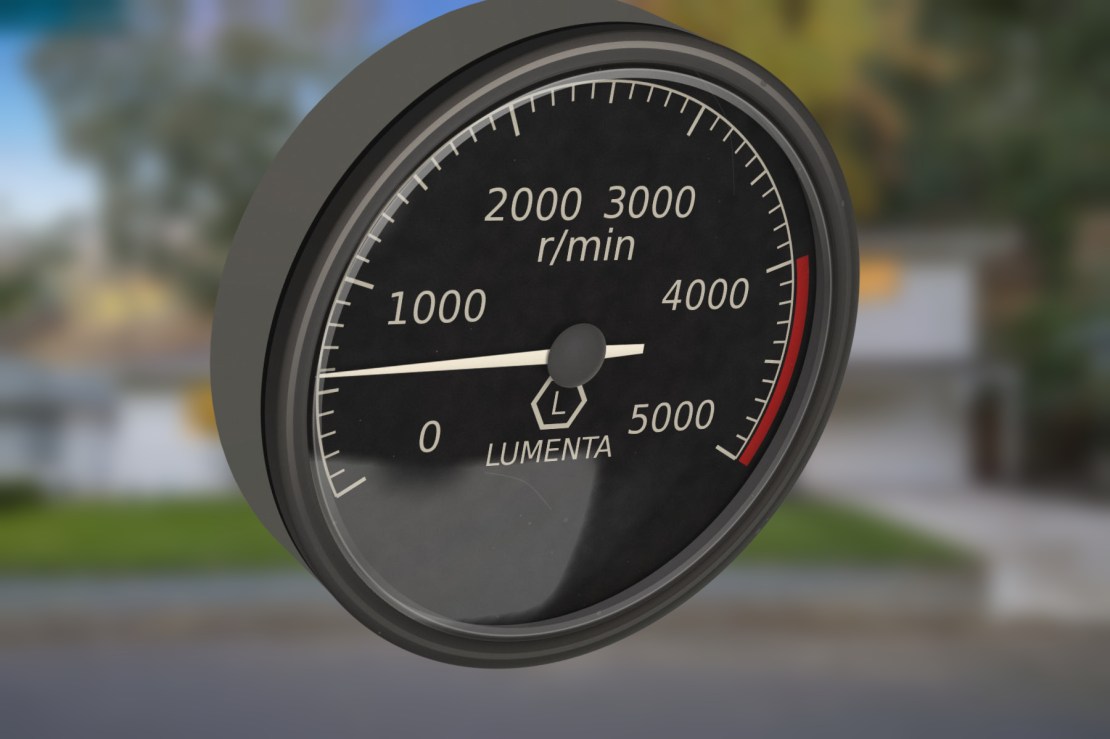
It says {"value": 600, "unit": "rpm"}
